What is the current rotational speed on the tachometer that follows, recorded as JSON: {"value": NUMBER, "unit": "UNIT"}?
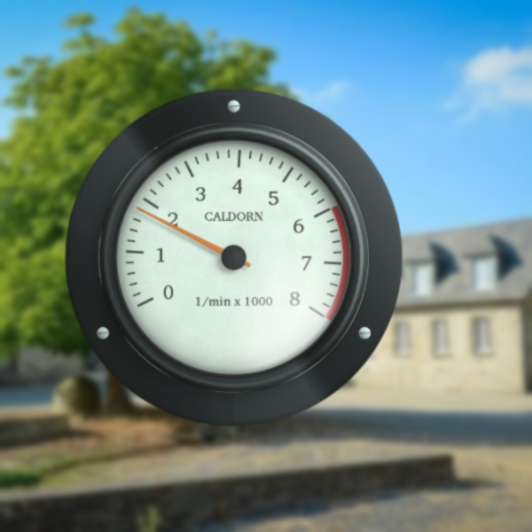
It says {"value": 1800, "unit": "rpm"}
